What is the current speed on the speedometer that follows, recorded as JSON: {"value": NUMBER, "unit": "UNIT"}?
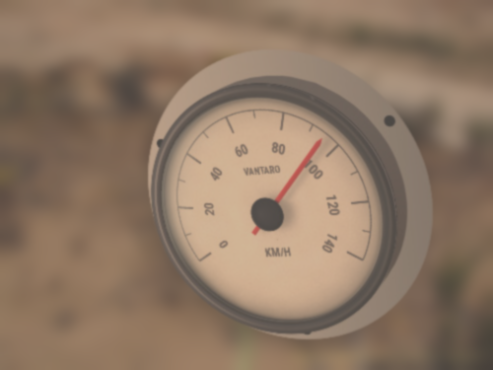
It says {"value": 95, "unit": "km/h"}
